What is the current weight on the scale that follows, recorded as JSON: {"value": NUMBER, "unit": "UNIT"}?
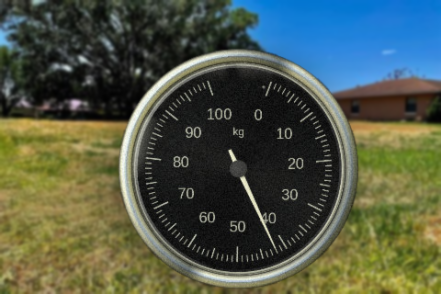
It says {"value": 42, "unit": "kg"}
